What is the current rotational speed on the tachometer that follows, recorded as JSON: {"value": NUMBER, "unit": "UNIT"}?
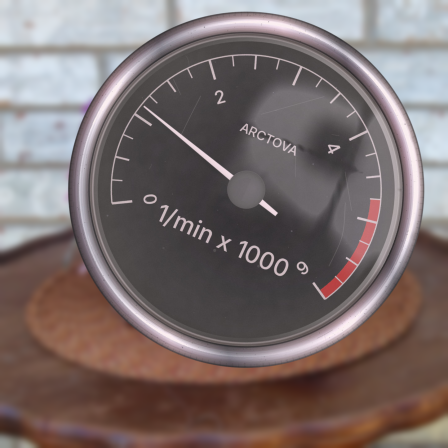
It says {"value": 1125, "unit": "rpm"}
